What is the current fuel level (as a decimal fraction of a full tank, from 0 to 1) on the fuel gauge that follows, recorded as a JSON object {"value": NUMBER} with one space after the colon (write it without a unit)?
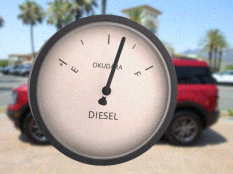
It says {"value": 0.625}
